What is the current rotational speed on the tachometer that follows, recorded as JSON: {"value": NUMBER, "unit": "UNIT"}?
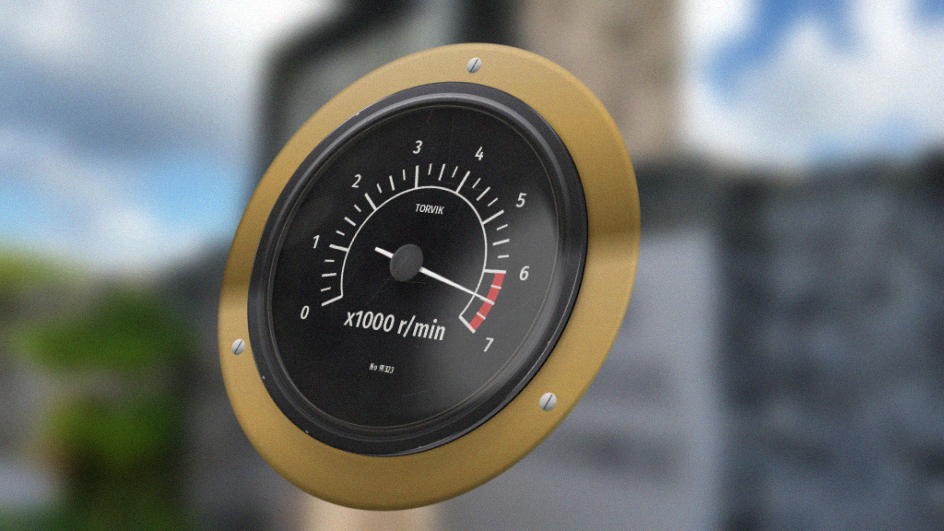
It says {"value": 6500, "unit": "rpm"}
